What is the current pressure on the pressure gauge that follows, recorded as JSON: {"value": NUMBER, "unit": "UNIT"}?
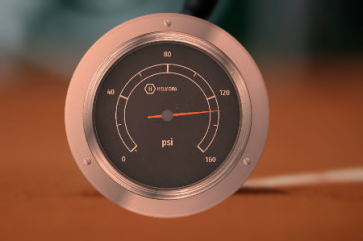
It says {"value": 130, "unit": "psi"}
